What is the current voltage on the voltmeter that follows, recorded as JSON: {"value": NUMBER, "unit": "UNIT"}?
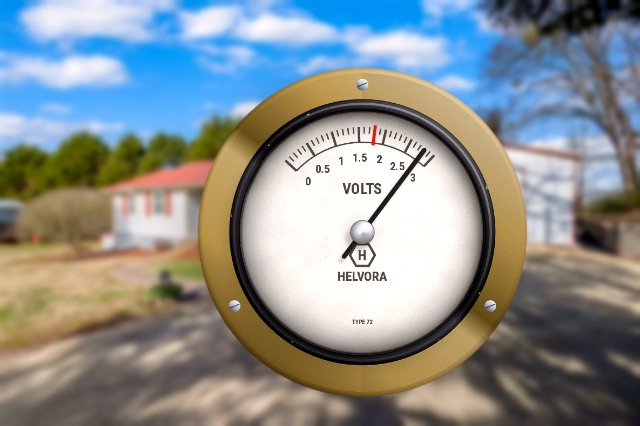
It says {"value": 2.8, "unit": "V"}
